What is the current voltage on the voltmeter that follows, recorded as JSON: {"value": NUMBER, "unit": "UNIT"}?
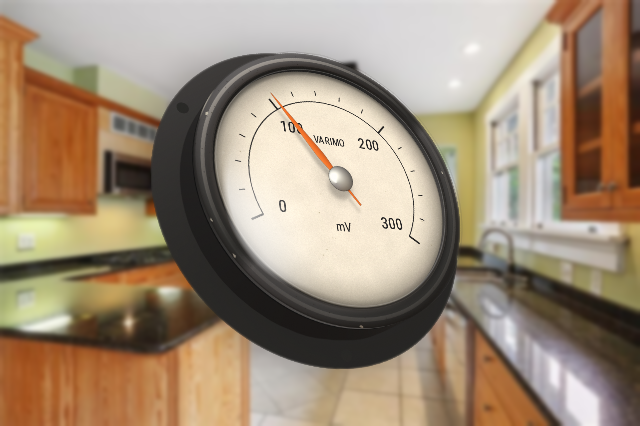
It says {"value": 100, "unit": "mV"}
